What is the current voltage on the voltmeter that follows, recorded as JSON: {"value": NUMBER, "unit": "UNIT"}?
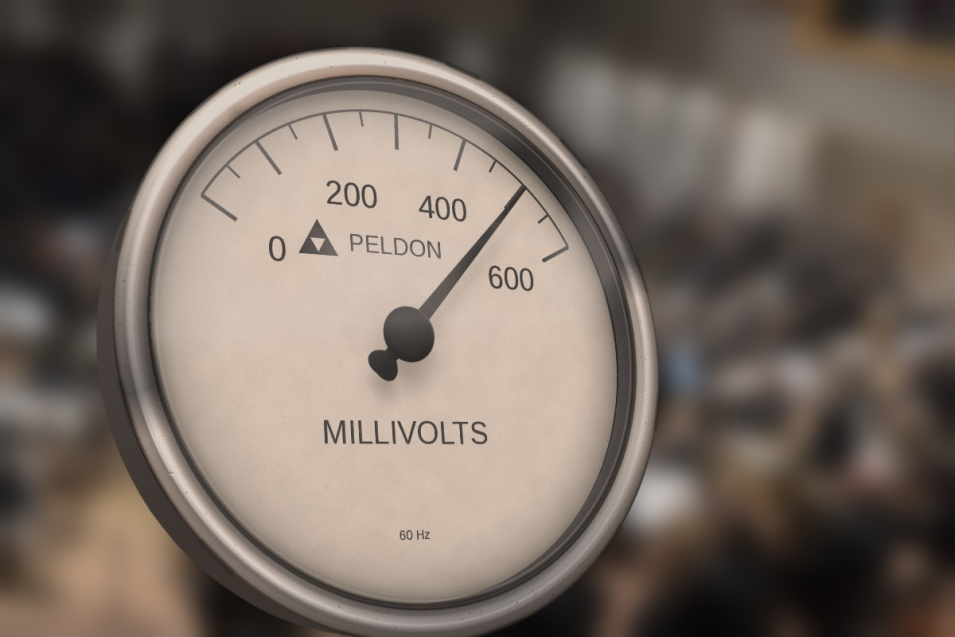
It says {"value": 500, "unit": "mV"}
